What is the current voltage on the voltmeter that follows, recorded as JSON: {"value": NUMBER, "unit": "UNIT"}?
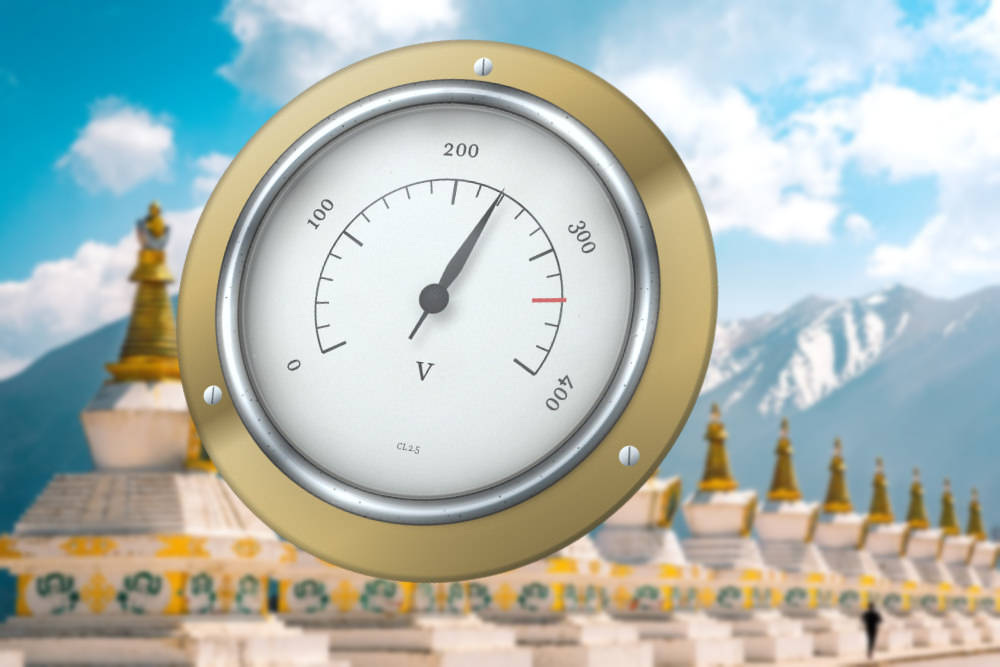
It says {"value": 240, "unit": "V"}
